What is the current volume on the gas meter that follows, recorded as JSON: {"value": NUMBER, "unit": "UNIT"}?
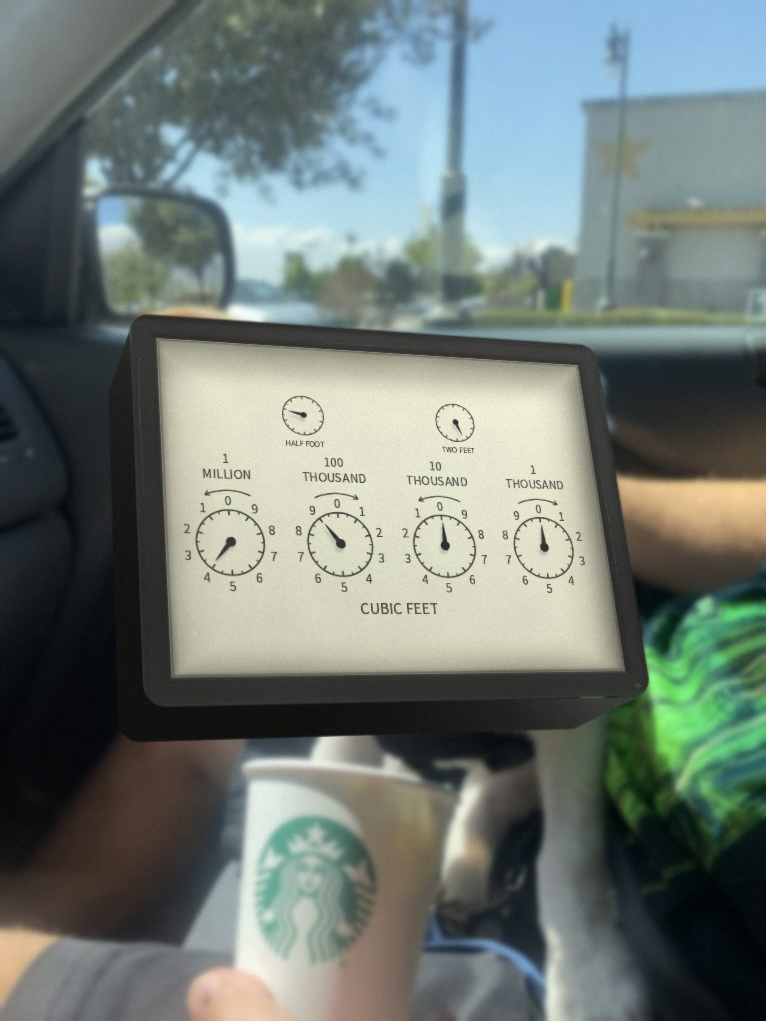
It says {"value": 390000, "unit": "ft³"}
